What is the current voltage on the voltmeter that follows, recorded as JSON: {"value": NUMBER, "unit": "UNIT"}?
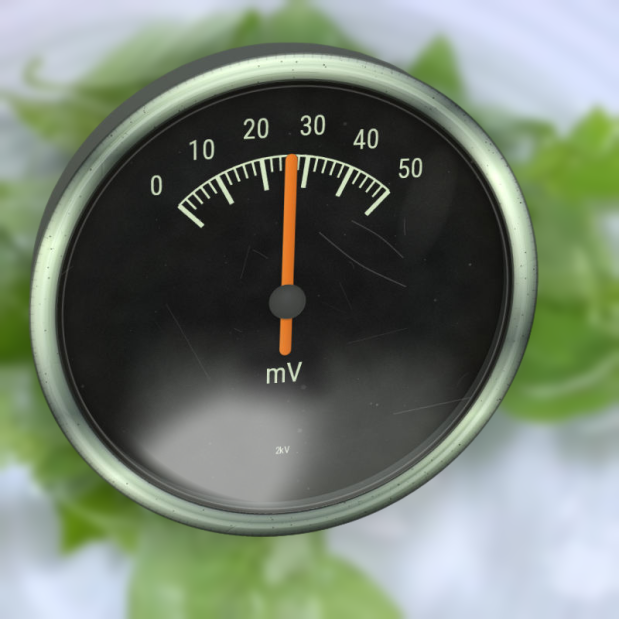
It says {"value": 26, "unit": "mV"}
